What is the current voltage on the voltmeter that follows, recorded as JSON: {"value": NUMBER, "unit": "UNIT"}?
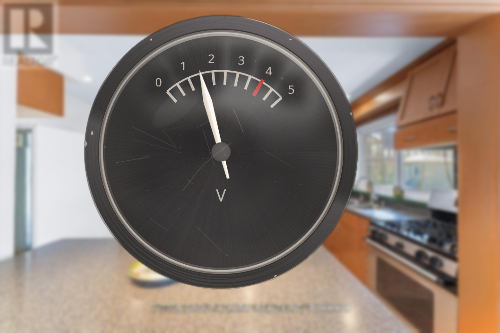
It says {"value": 1.5, "unit": "V"}
